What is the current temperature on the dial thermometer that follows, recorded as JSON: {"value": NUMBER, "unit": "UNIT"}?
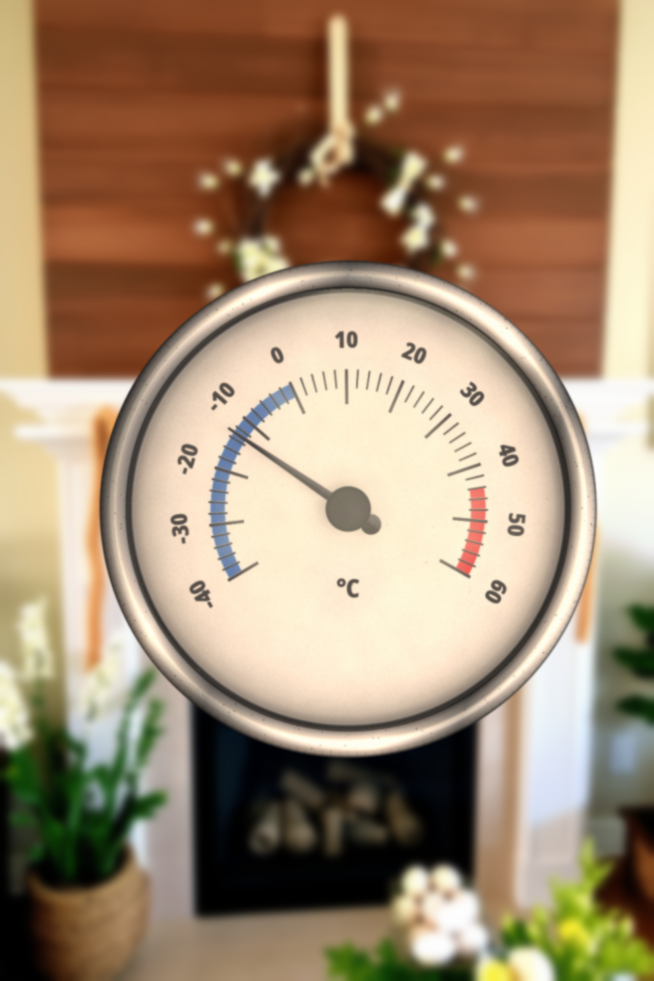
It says {"value": -13, "unit": "°C"}
